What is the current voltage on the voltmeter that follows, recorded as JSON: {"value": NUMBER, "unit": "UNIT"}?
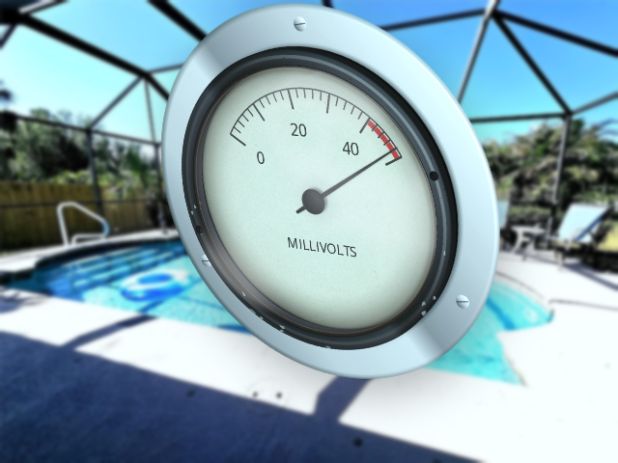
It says {"value": 48, "unit": "mV"}
